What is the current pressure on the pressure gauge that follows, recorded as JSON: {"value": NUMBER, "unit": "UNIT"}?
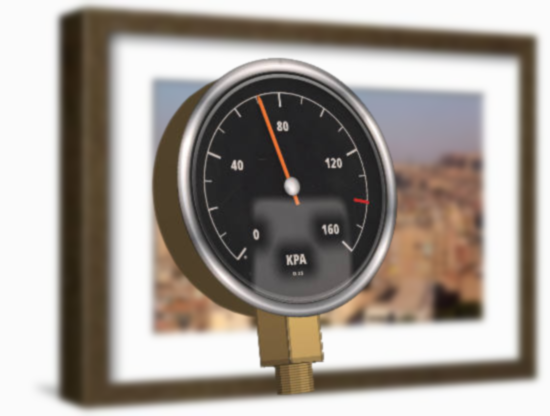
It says {"value": 70, "unit": "kPa"}
